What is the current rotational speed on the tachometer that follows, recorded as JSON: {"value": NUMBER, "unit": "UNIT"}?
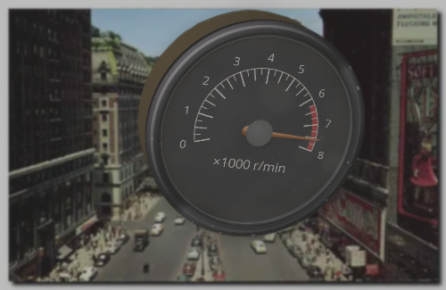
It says {"value": 7500, "unit": "rpm"}
